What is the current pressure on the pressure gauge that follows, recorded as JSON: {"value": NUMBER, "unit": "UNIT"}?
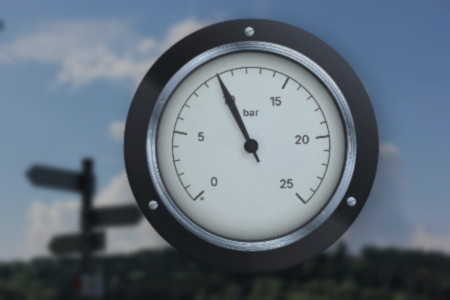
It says {"value": 10, "unit": "bar"}
